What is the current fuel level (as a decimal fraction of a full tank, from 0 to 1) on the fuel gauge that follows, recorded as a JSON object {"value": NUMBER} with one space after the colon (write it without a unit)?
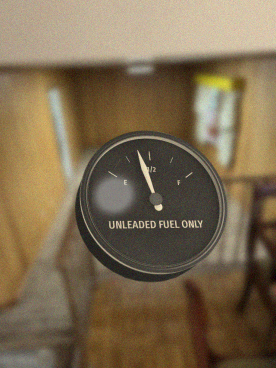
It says {"value": 0.375}
